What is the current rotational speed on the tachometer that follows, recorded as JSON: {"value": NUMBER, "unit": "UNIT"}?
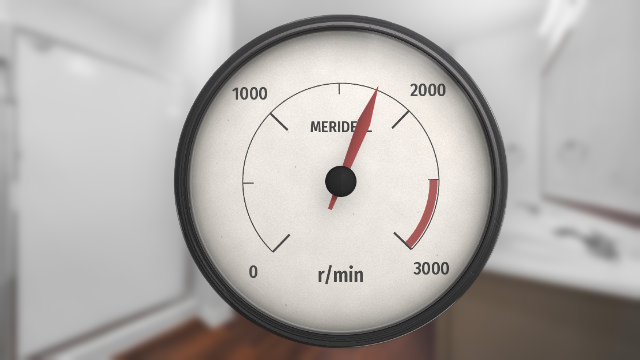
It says {"value": 1750, "unit": "rpm"}
